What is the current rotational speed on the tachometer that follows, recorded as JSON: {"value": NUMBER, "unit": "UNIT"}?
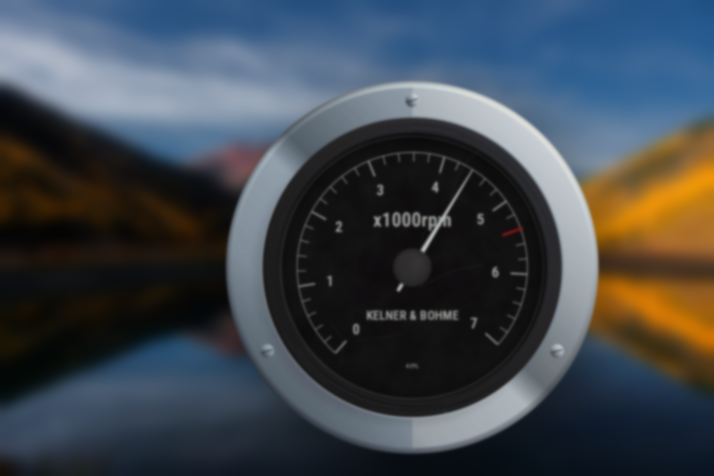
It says {"value": 4400, "unit": "rpm"}
